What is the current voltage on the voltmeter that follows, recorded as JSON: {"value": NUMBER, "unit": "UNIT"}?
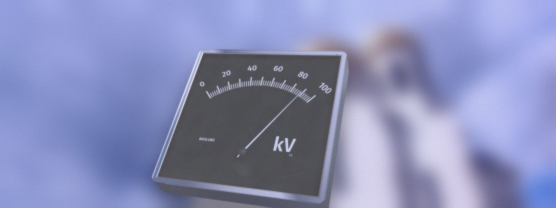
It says {"value": 90, "unit": "kV"}
